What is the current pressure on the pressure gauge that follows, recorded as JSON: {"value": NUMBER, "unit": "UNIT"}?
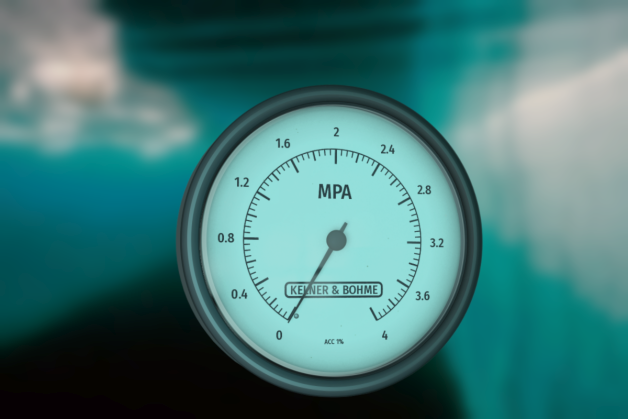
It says {"value": 0, "unit": "MPa"}
